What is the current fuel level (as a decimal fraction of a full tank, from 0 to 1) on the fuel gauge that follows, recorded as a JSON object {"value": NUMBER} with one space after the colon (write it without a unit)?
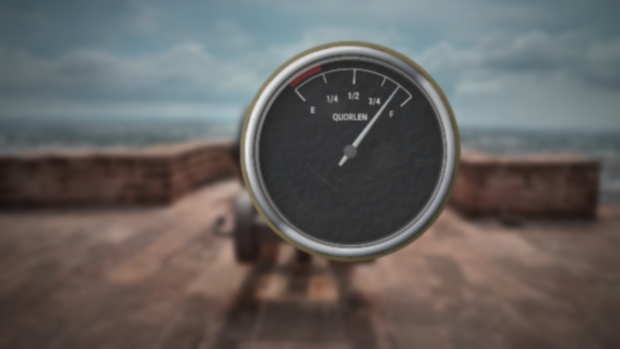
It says {"value": 0.875}
